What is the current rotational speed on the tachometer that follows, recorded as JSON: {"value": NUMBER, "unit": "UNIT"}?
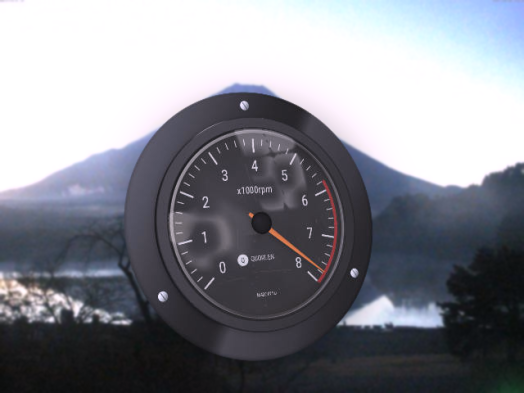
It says {"value": 7800, "unit": "rpm"}
